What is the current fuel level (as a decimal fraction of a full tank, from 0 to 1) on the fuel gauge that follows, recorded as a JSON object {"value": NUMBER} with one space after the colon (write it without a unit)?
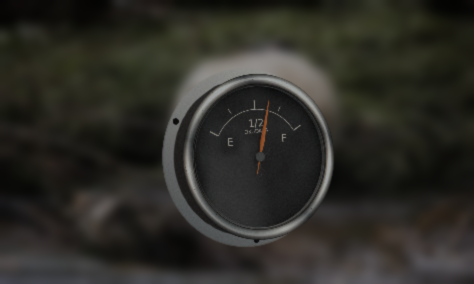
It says {"value": 0.625}
